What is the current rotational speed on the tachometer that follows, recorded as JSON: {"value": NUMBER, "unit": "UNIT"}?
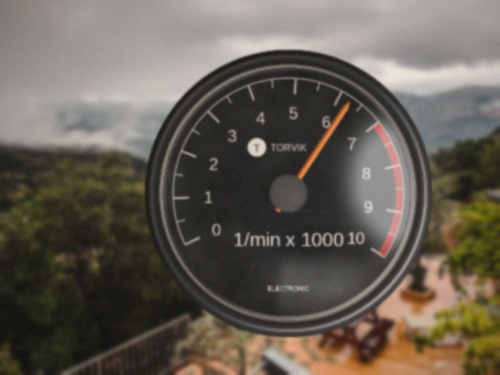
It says {"value": 6250, "unit": "rpm"}
